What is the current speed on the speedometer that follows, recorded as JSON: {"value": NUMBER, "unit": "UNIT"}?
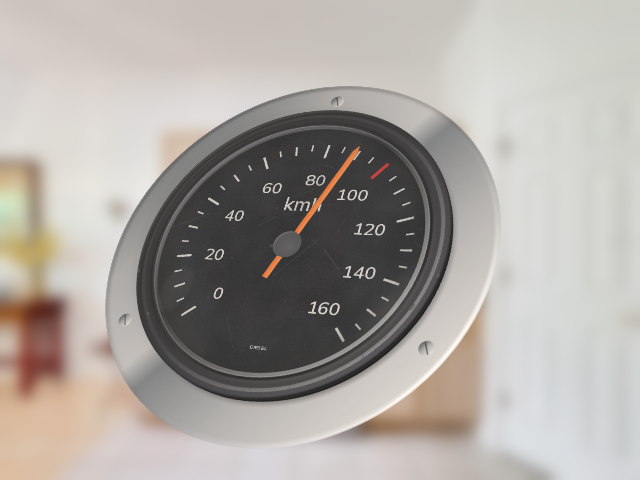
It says {"value": 90, "unit": "km/h"}
